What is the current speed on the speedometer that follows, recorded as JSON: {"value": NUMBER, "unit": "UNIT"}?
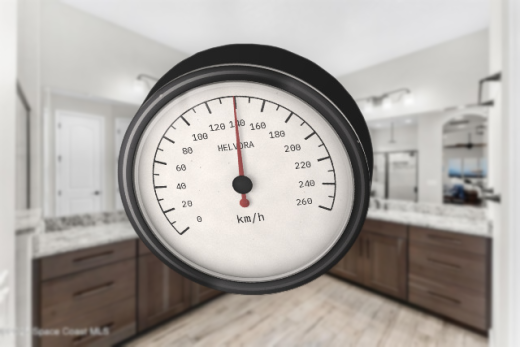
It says {"value": 140, "unit": "km/h"}
